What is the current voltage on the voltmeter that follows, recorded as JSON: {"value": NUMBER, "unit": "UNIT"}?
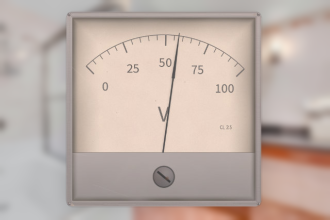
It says {"value": 57.5, "unit": "V"}
